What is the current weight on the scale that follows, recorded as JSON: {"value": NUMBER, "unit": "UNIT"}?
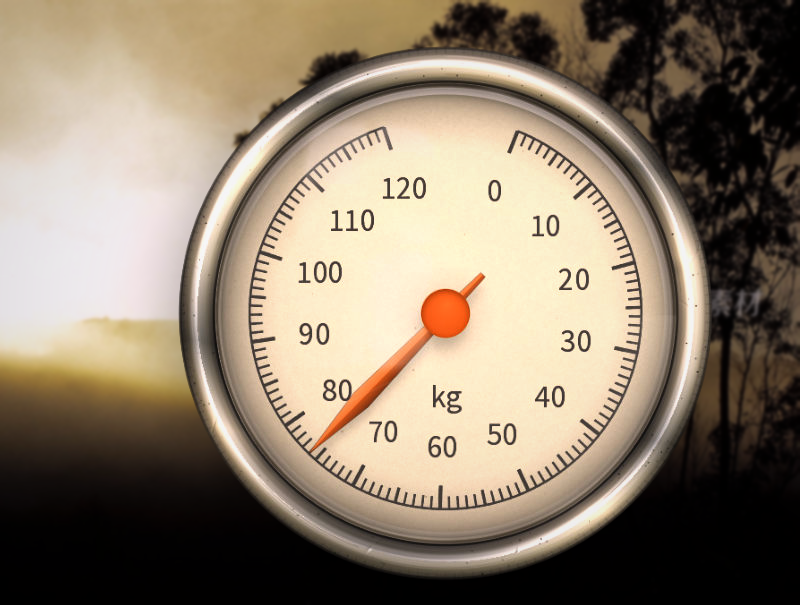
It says {"value": 76, "unit": "kg"}
